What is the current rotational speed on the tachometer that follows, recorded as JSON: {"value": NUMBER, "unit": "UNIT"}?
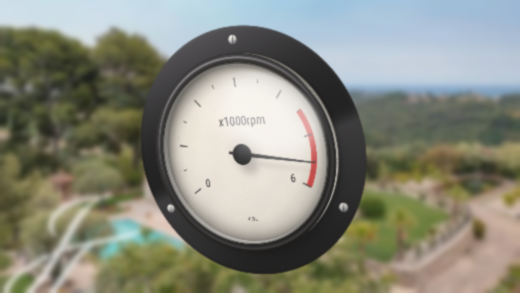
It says {"value": 5500, "unit": "rpm"}
